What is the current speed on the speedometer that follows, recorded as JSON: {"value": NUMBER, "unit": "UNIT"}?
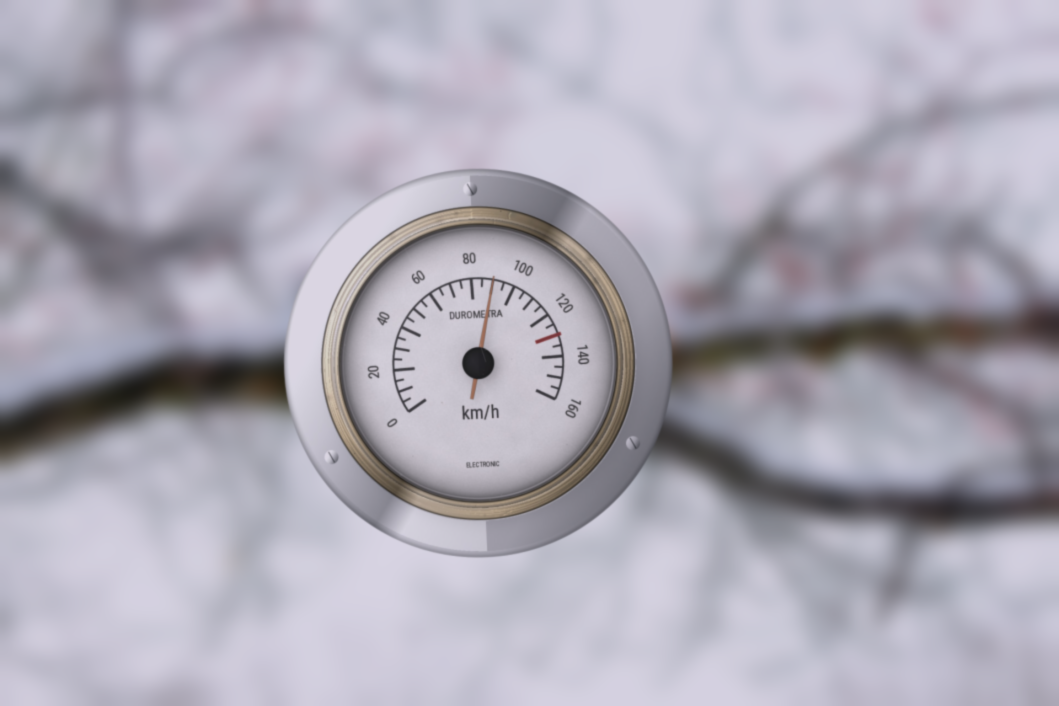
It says {"value": 90, "unit": "km/h"}
